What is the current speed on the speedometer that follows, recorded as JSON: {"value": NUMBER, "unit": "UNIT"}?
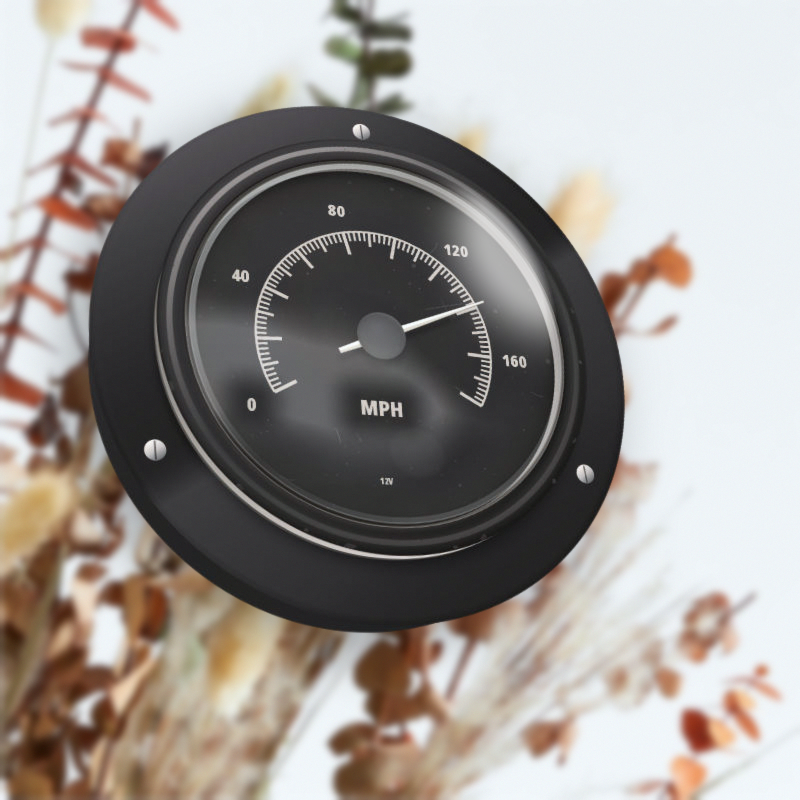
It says {"value": 140, "unit": "mph"}
